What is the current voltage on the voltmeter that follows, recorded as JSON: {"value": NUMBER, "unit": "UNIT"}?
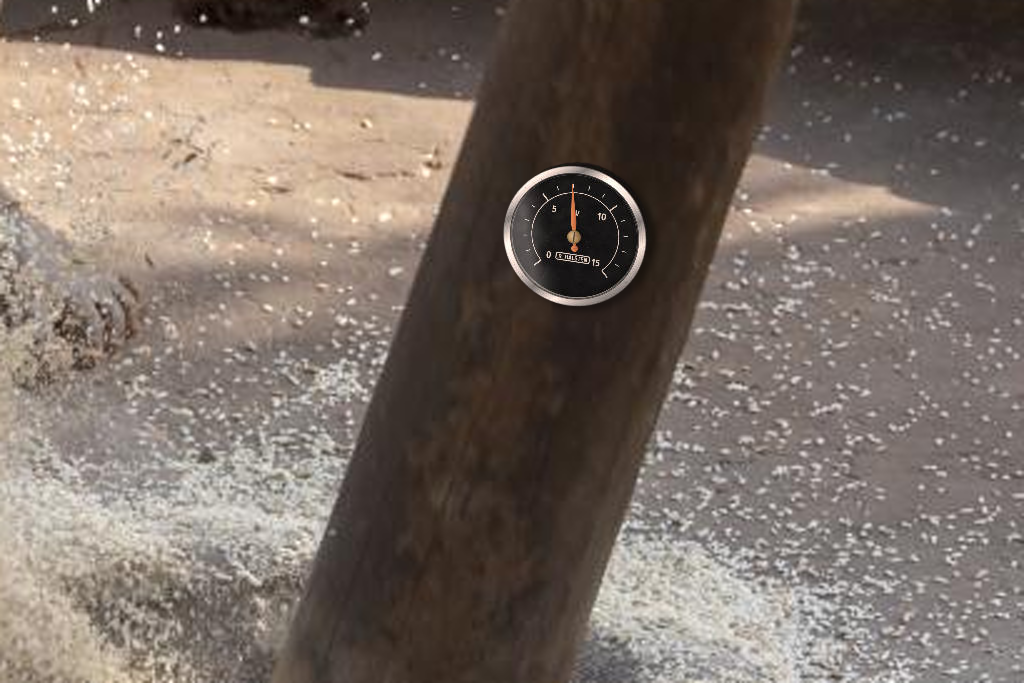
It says {"value": 7, "unit": "V"}
